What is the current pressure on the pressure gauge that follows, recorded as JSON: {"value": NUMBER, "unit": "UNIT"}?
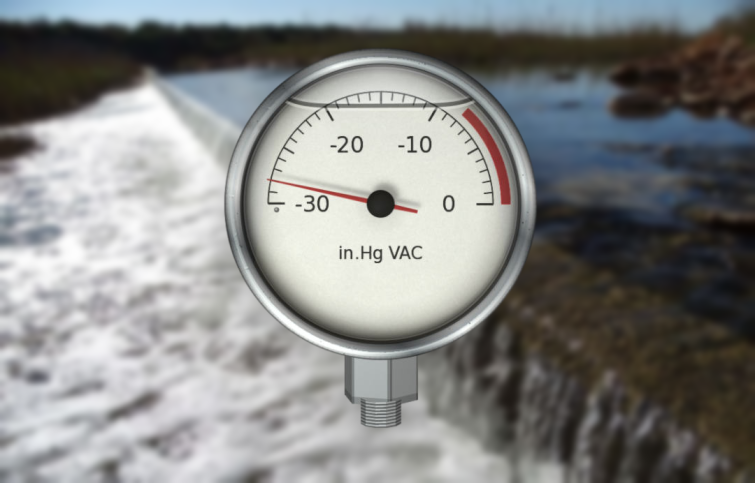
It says {"value": -28, "unit": "inHg"}
